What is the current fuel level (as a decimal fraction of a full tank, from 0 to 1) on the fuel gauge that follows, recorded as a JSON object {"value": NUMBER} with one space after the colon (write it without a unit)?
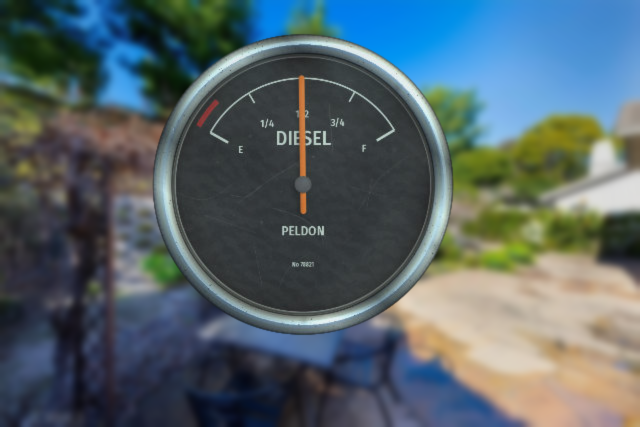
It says {"value": 0.5}
